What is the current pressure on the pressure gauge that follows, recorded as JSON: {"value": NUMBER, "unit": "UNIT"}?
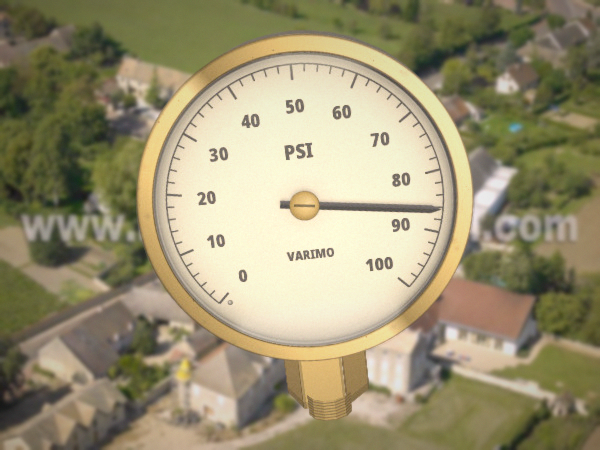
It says {"value": 86, "unit": "psi"}
